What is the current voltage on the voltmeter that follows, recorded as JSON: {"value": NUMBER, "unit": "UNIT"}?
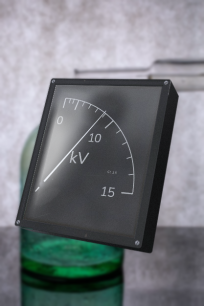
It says {"value": 9, "unit": "kV"}
